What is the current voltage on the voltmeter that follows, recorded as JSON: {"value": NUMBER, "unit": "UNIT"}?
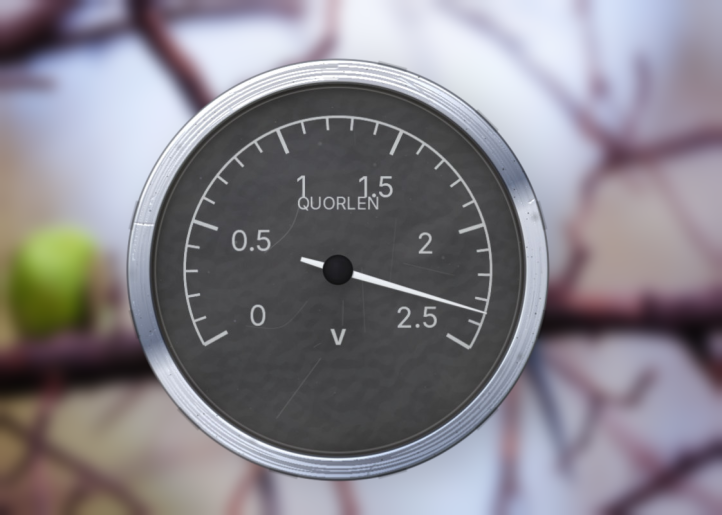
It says {"value": 2.35, "unit": "V"}
